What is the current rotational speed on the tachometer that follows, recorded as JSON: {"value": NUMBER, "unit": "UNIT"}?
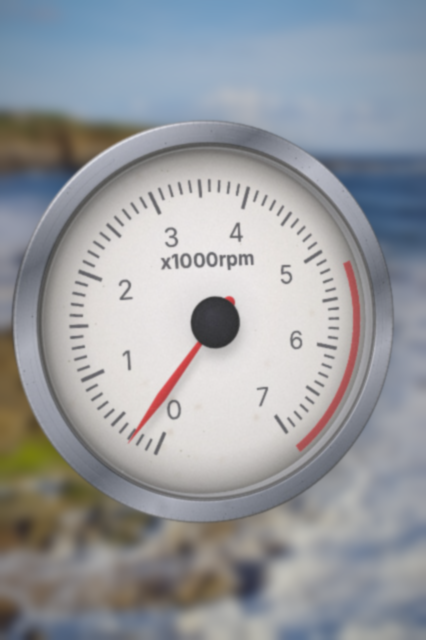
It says {"value": 300, "unit": "rpm"}
